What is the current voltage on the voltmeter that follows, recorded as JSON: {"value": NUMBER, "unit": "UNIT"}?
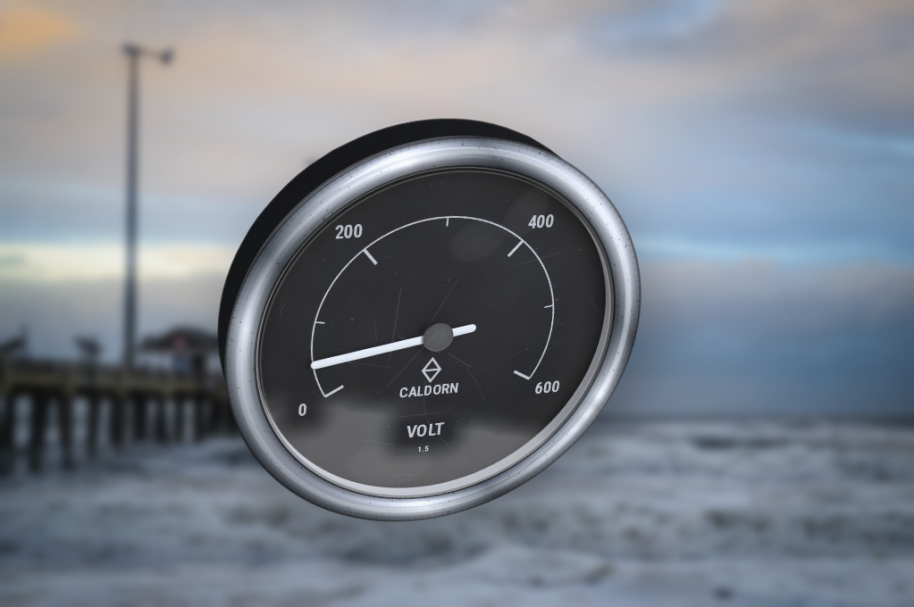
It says {"value": 50, "unit": "V"}
